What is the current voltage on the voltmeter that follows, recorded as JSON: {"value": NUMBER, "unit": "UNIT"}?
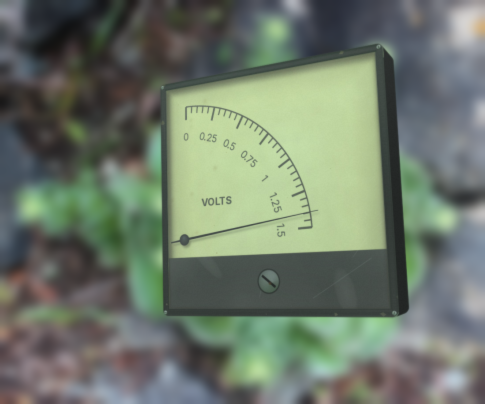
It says {"value": 1.4, "unit": "V"}
